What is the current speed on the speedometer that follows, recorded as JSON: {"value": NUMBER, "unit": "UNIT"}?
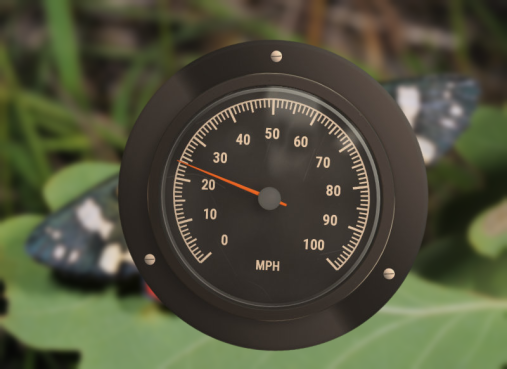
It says {"value": 24, "unit": "mph"}
